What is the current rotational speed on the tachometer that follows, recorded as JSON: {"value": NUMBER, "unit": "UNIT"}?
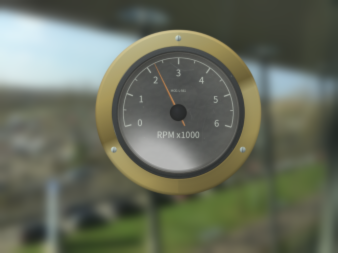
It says {"value": 2250, "unit": "rpm"}
